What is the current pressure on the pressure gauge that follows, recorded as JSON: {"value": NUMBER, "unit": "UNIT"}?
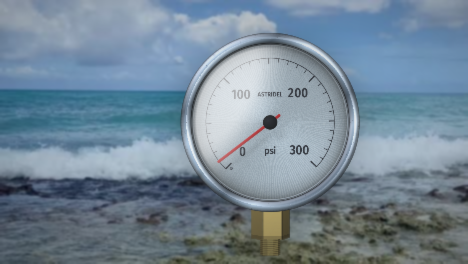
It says {"value": 10, "unit": "psi"}
